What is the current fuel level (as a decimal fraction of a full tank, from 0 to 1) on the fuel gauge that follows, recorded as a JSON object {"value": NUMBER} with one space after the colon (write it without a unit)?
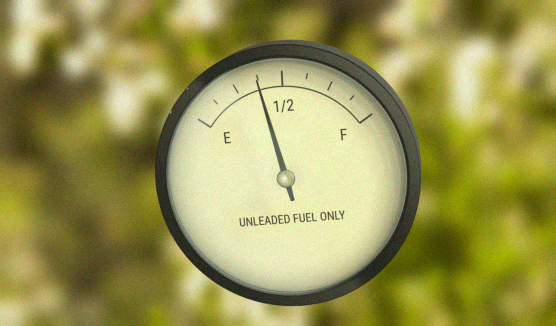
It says {"value": 0.375}
